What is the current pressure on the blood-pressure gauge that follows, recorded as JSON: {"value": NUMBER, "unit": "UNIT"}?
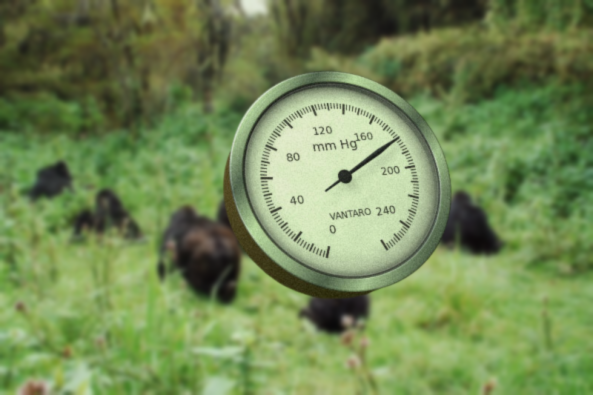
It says {"value": 180, "unit": "mmHg"}
